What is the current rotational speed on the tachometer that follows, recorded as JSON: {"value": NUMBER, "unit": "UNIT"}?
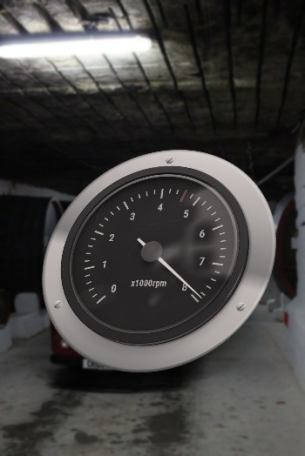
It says {"value": 7900, "unit": "rpm"}
